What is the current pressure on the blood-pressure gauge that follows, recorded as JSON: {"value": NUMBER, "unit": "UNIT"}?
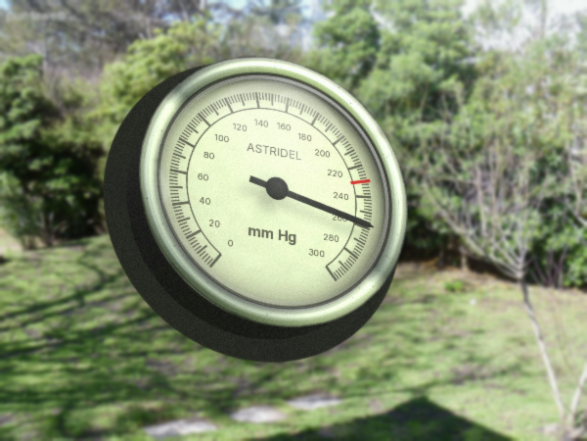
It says {"value": 260, "unit": "mmHg"}
